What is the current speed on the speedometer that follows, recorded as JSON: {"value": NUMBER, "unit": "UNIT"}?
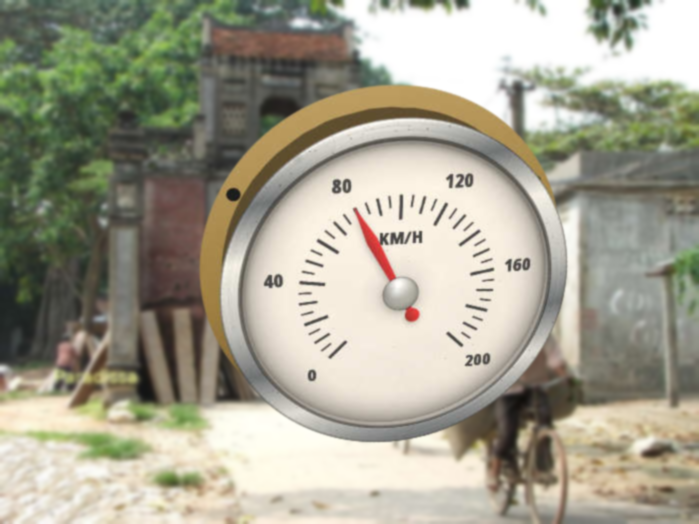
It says {"value": 80, "unit": "km/h"}
